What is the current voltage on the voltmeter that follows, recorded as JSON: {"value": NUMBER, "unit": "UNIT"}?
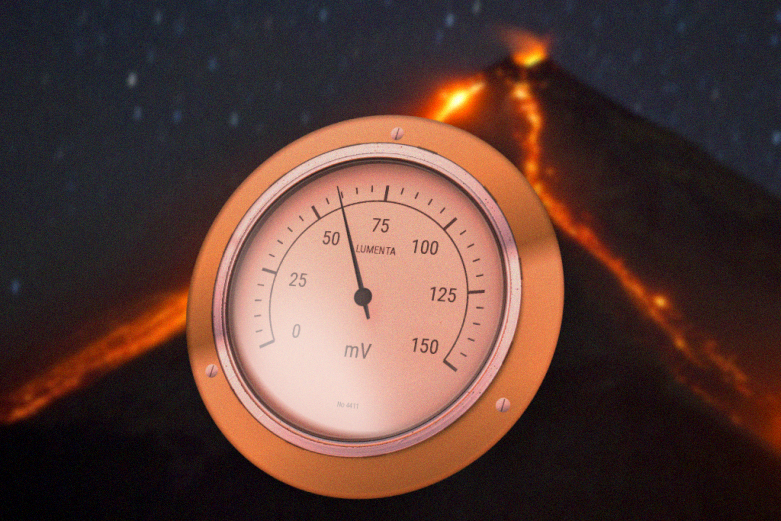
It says {"value": 60, "unit": "mV"}
